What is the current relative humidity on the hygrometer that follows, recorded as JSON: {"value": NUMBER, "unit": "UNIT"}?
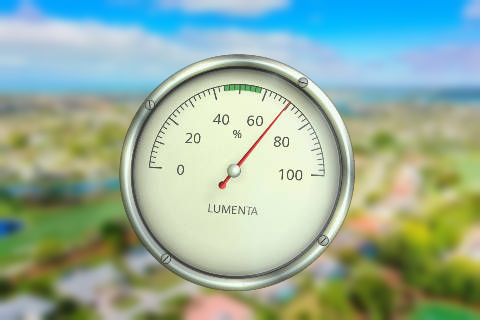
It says {"value": 70, "unit": "%"}
